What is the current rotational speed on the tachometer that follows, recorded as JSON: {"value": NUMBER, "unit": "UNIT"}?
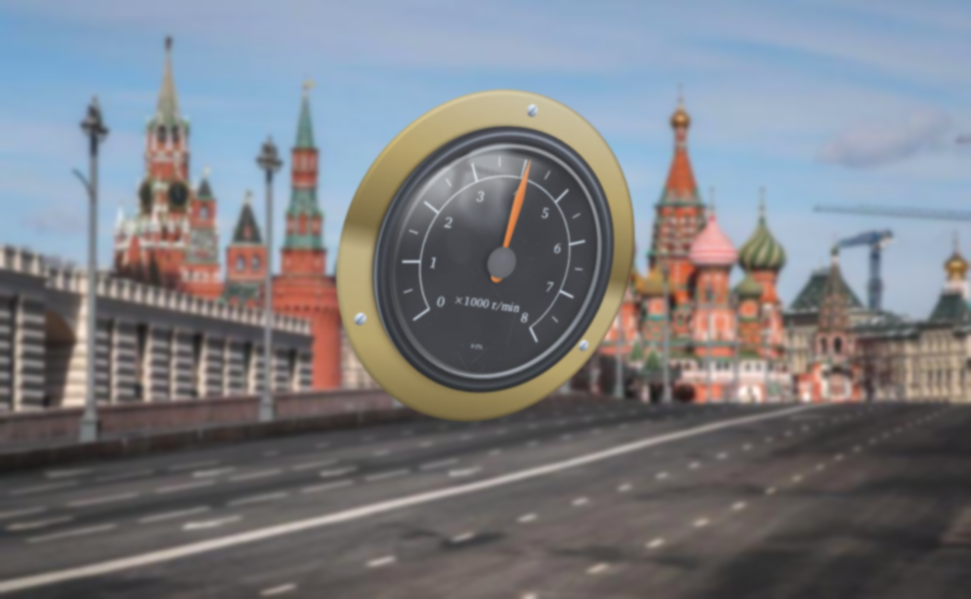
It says {"value": 4000, "unit": "rpm"}
